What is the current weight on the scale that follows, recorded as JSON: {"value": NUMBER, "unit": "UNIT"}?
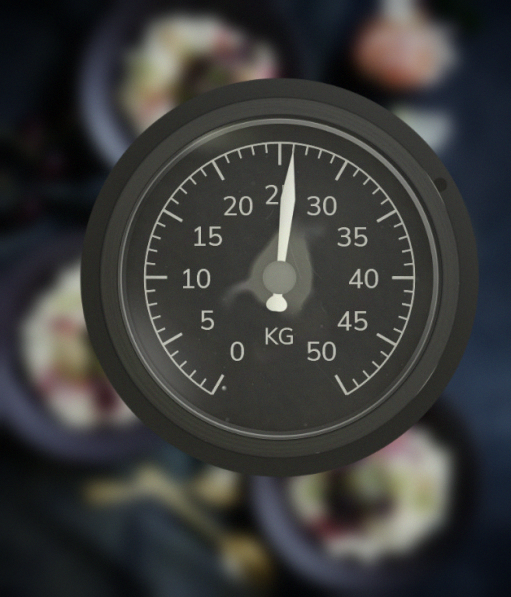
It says {"value": 26, "unit": "kg"}
